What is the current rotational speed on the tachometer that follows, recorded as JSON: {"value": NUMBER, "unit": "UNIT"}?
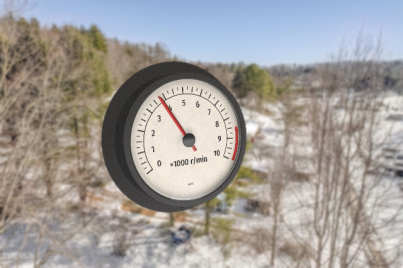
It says {"value": 3750, "unit": "rpm"}
